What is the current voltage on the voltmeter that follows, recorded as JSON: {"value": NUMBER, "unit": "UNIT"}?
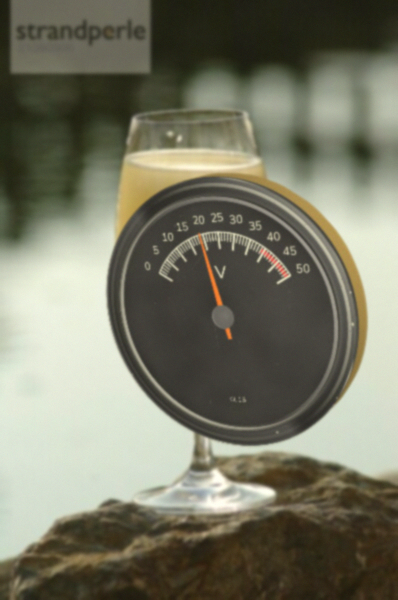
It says {"value": 20, "unit": "V"}
